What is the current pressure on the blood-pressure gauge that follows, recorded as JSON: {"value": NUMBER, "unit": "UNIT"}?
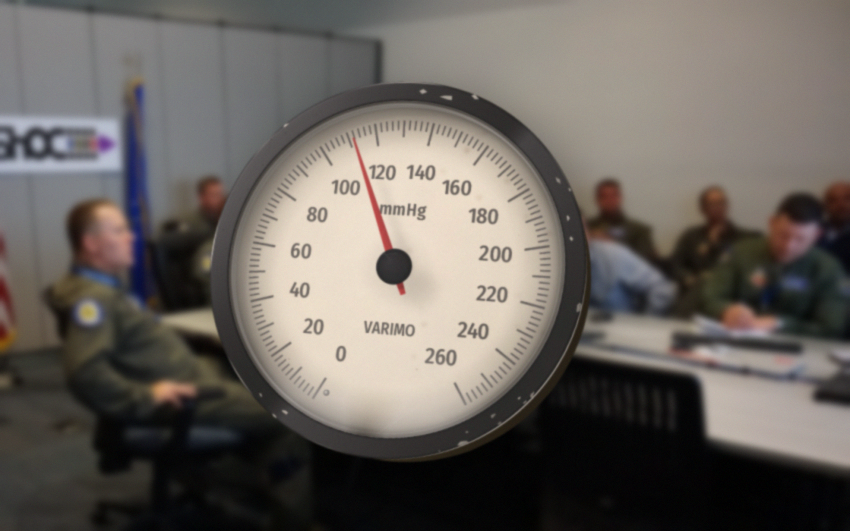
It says {"value": 112, "unit": "mmHg"}
